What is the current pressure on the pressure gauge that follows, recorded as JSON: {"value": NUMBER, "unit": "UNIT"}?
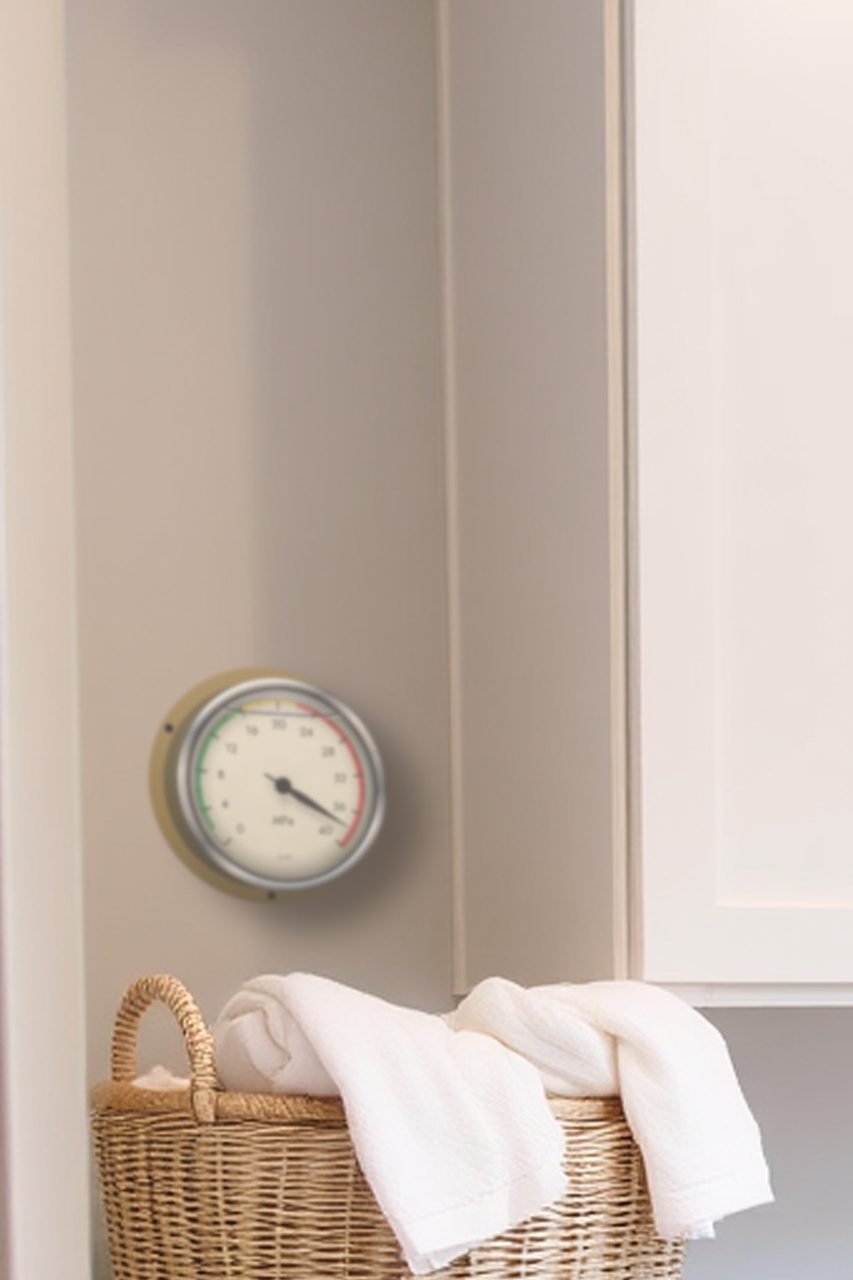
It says {"value": 38, "unit": "MPa"}
